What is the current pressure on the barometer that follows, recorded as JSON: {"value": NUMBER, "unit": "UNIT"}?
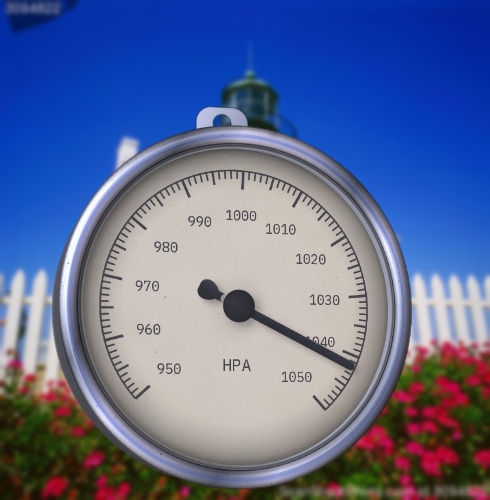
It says {"value": 1042, "unit": "hPa"}
